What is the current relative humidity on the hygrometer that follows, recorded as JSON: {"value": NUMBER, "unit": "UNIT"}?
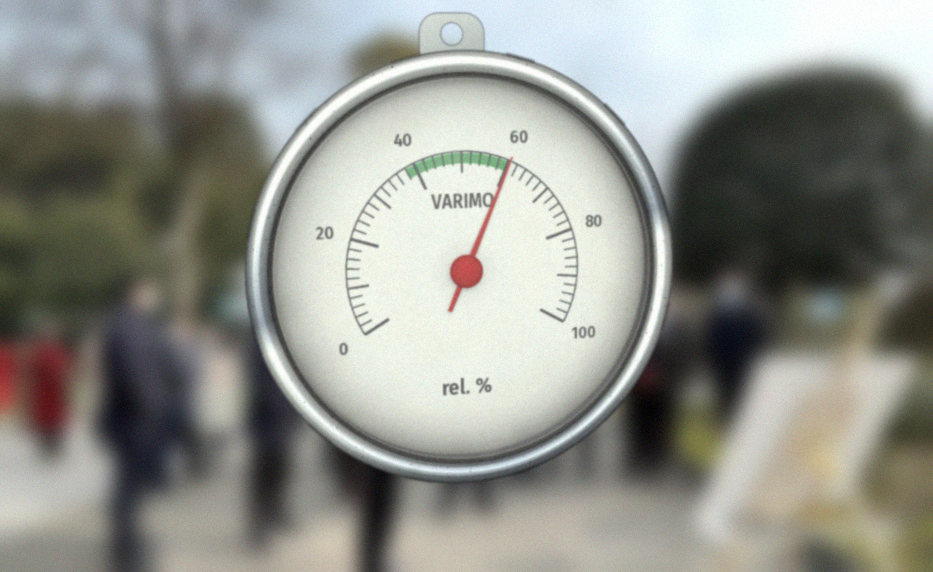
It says {"value": 60, "unit": "%"}
